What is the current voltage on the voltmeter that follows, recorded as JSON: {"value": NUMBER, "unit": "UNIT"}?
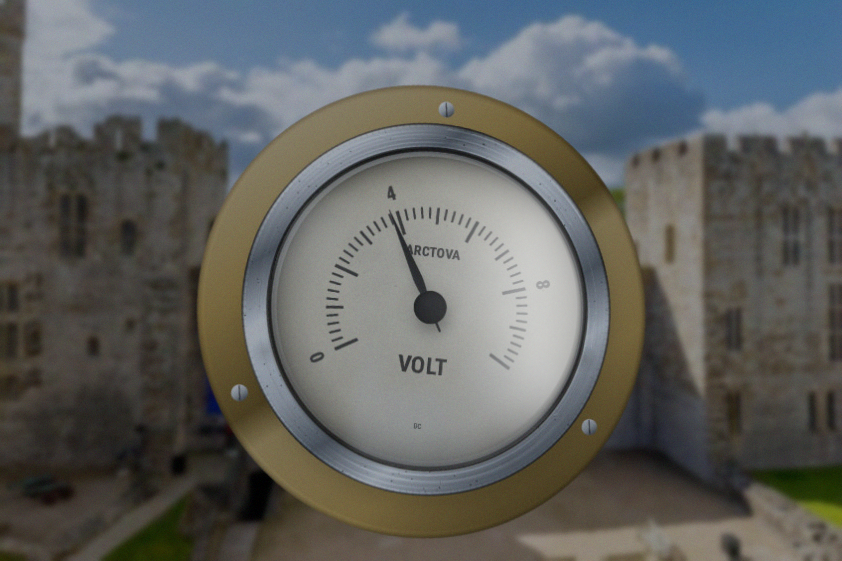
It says {"value": 3.8, "unit": "V"}
